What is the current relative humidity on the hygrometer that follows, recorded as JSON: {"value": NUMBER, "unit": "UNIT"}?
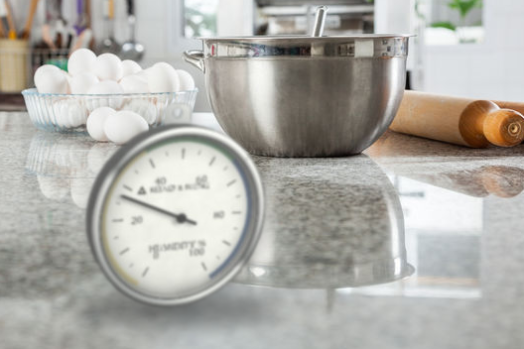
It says {"value": 27.5, "unit": "%"}
